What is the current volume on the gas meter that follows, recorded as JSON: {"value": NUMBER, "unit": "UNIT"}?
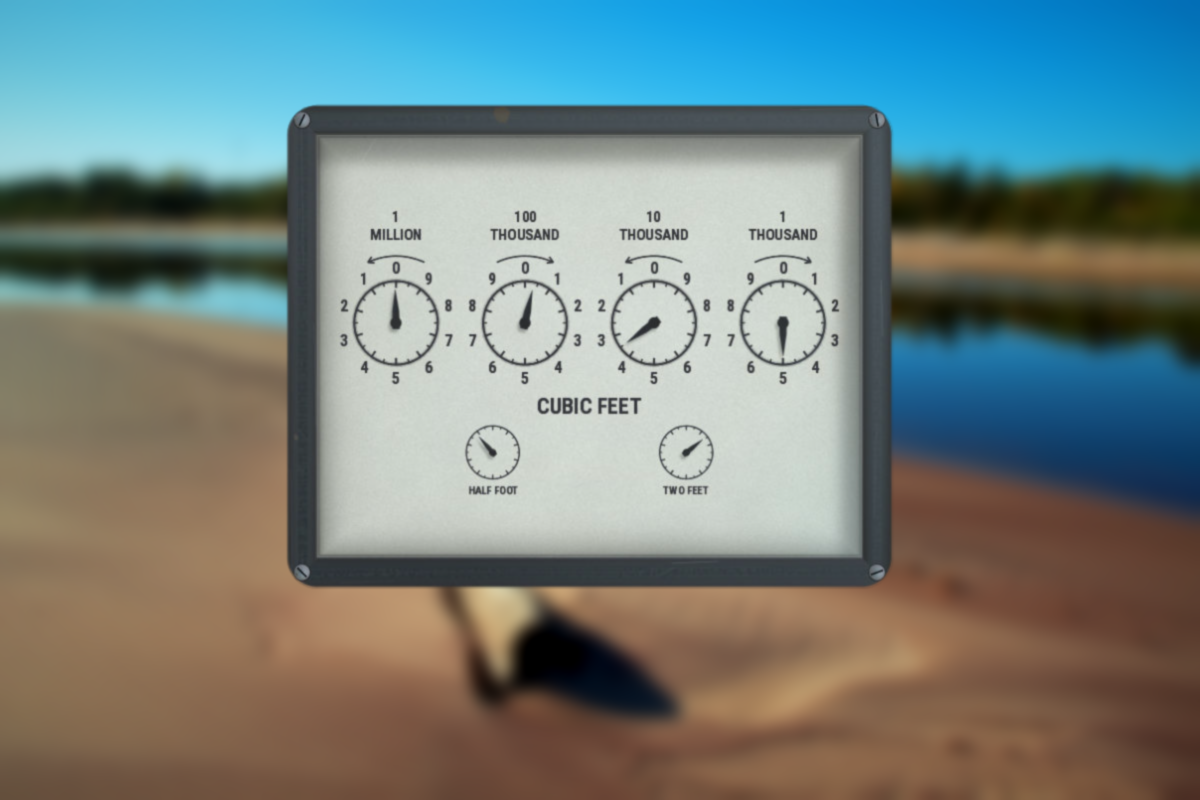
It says {"value": 3500, "unit": "ft³"}
